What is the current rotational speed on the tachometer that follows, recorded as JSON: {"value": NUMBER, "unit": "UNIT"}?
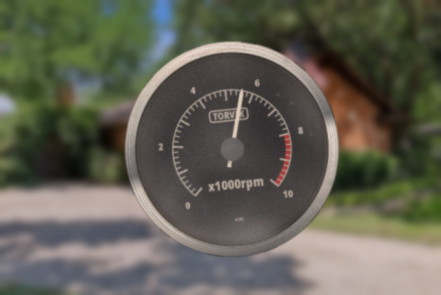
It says {"value": 5600, "unit": "rpm"}
